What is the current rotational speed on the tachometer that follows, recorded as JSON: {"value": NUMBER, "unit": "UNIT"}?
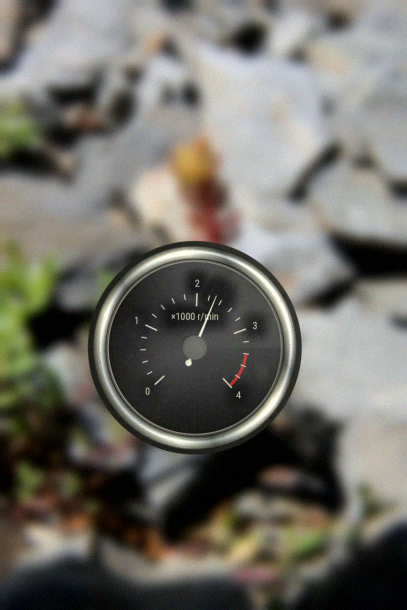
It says {"value": 2300, "unit": "rpm"}
